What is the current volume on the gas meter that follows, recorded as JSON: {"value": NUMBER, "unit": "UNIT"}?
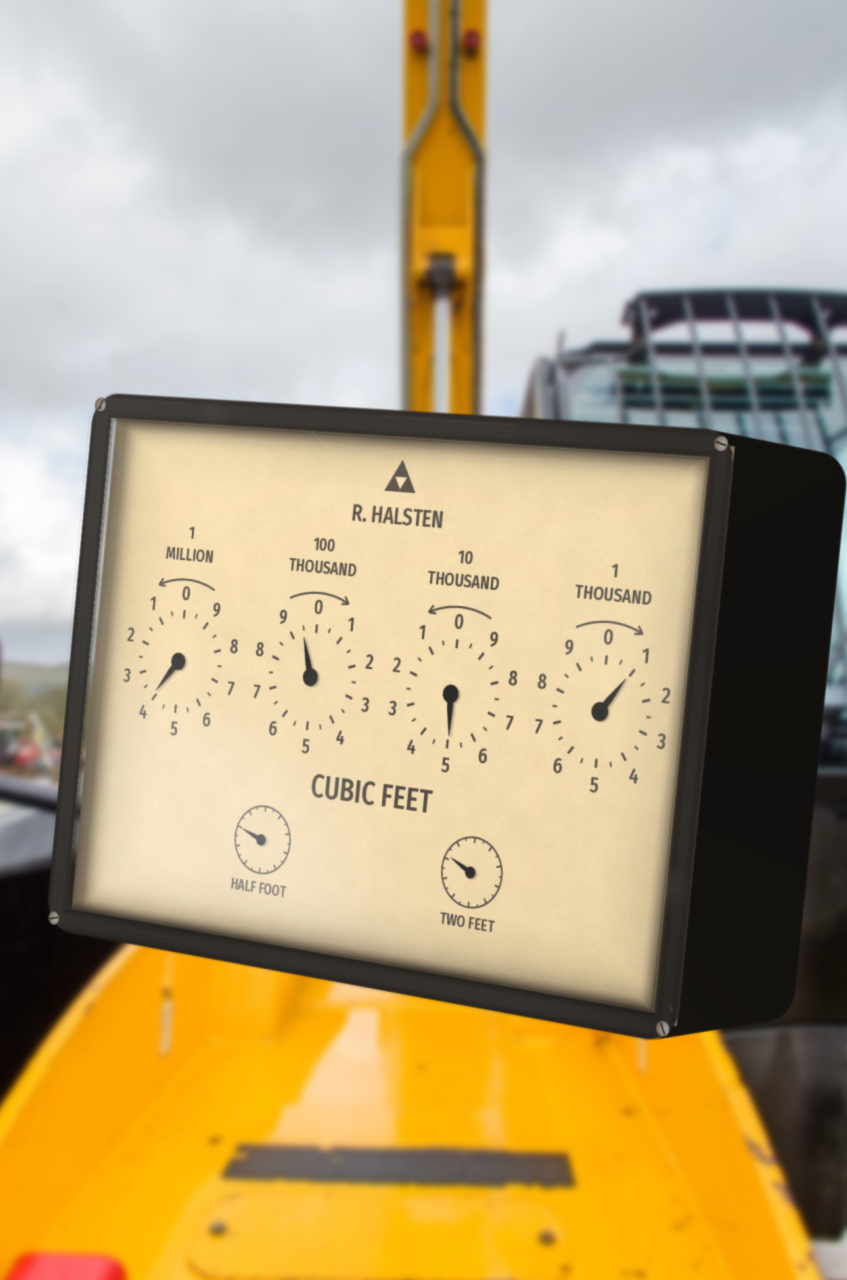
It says {"value": 395100, "unit": "ft³"}
